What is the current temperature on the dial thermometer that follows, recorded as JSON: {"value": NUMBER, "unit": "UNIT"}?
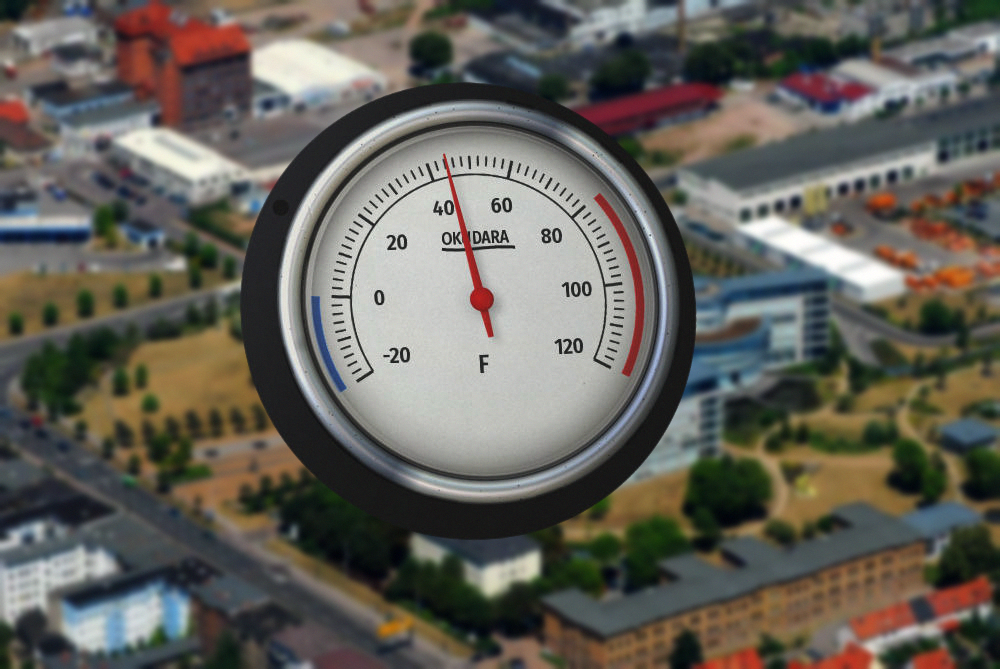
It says {"value": 44, "unit": "°F"}
